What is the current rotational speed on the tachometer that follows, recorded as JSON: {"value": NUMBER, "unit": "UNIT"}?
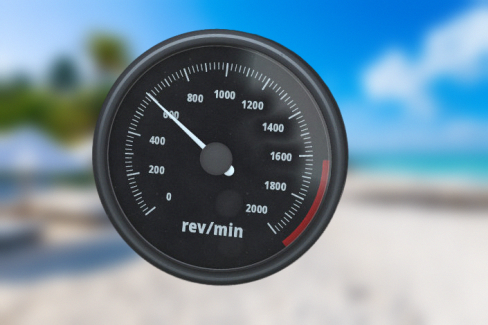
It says {"value": 600, "unit": "rpm"}
